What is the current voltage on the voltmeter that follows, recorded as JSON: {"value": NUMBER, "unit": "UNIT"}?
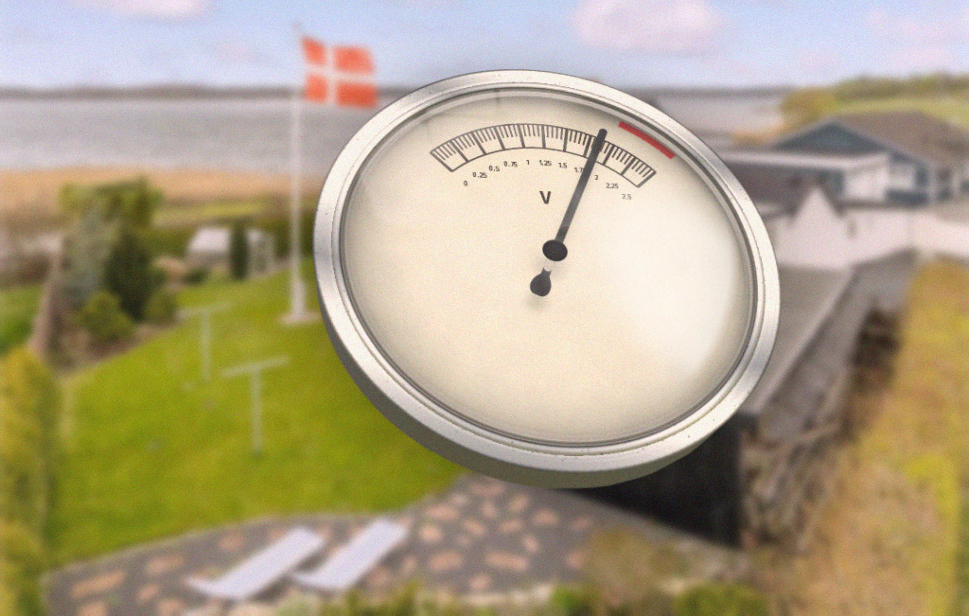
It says {"value": 1.85, "unit": "V"}
